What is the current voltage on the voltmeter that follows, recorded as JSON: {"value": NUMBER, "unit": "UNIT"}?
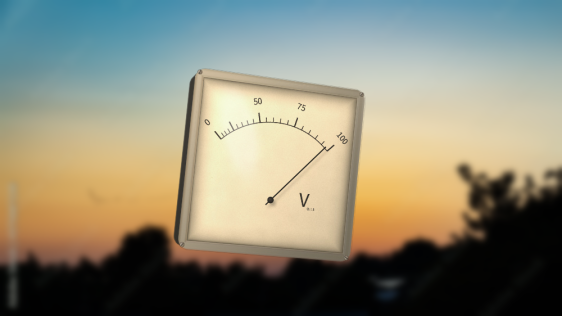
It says {"value": 97.5, "unit": "V"}
